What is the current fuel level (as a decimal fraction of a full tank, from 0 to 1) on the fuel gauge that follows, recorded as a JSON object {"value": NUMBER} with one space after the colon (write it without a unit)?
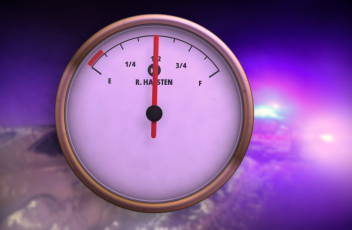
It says {"value": 0.5}
